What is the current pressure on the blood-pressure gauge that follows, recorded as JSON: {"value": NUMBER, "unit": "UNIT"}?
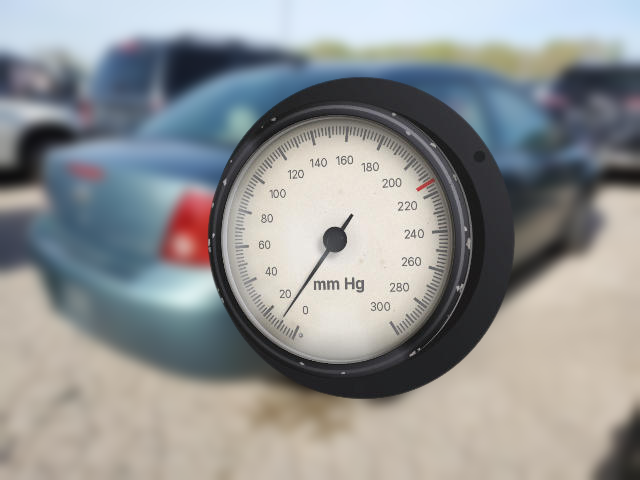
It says {"value": 10, "unit": "mmHg"}
